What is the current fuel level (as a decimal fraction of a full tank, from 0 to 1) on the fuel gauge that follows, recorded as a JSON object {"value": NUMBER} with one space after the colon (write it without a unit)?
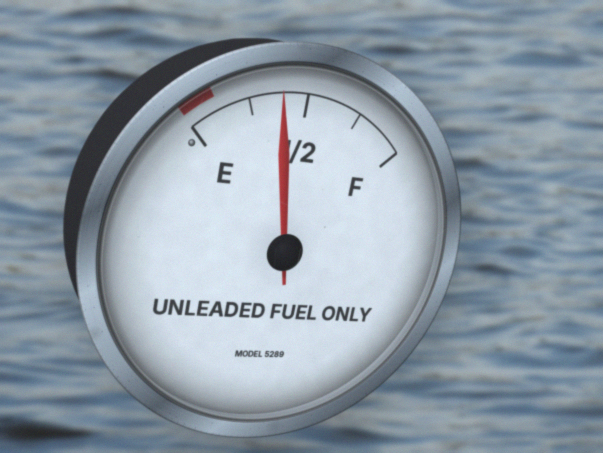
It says {"value": 0.375}
